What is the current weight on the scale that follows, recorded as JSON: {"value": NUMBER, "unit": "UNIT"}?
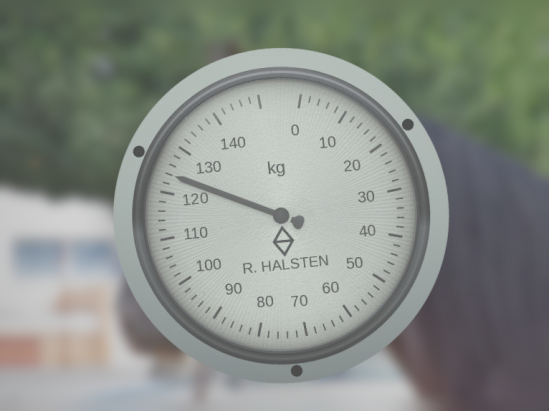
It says {"value": 124, "unit": "kg"}
